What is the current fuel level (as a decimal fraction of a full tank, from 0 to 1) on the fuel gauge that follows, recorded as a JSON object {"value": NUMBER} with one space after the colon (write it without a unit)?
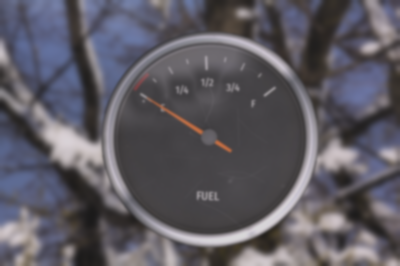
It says {"value": 0}
